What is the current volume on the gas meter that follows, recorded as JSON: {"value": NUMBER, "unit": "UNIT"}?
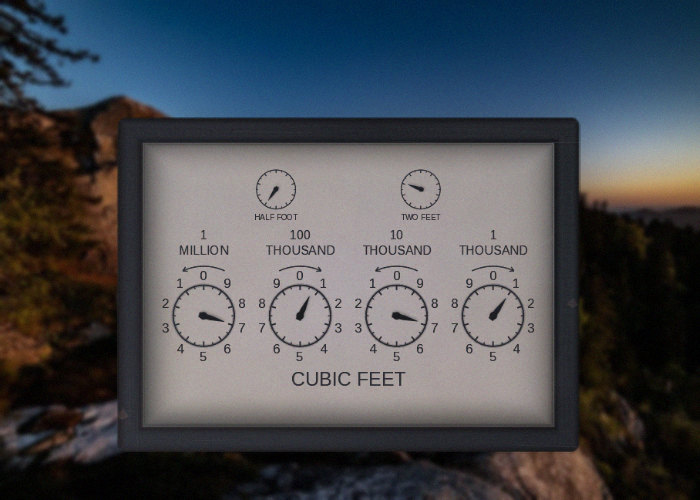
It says {"value": 707100, "unit": "ft³"}
